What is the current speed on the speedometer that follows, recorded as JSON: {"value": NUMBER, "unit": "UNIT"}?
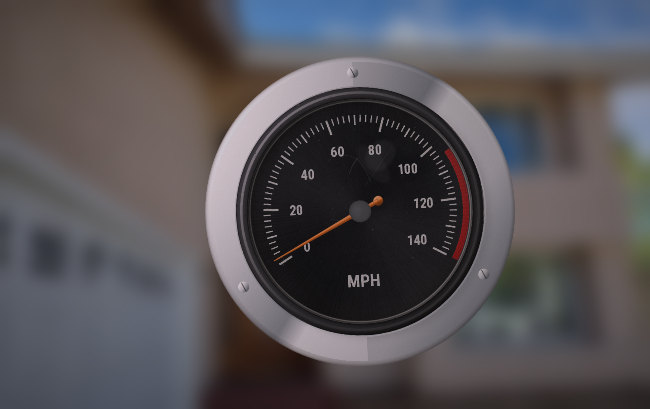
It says {"value": 2, "unit": "mph"}
